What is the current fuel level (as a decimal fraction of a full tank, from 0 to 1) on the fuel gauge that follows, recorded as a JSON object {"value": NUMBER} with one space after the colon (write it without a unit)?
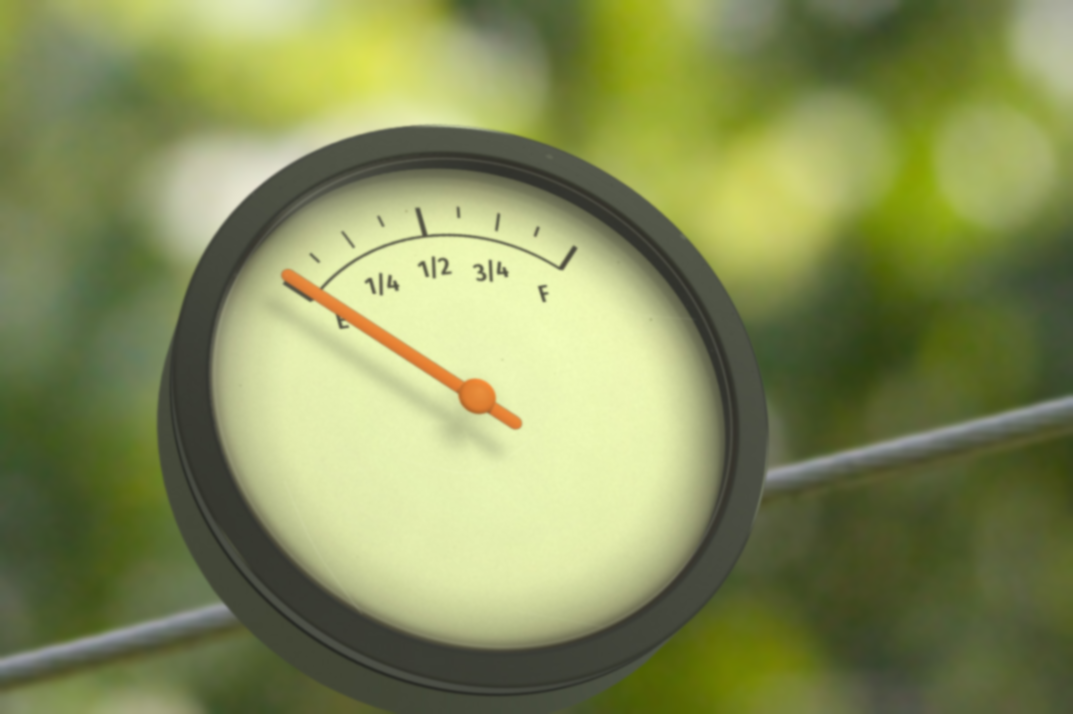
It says {"value": 0}
